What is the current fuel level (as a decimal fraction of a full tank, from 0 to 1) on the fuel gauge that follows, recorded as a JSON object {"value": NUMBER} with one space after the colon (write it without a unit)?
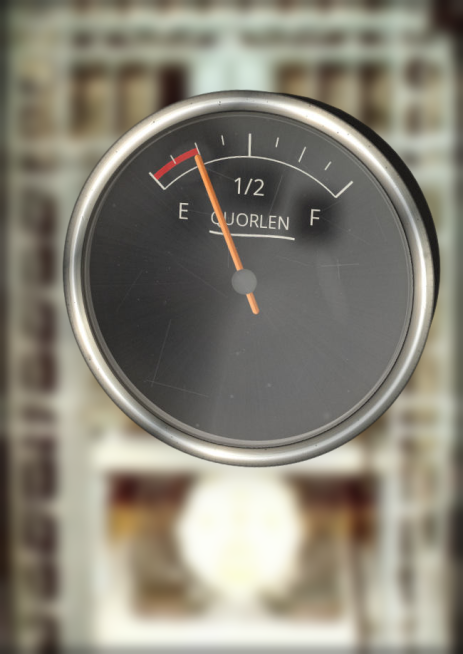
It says {"value": 0.25}
